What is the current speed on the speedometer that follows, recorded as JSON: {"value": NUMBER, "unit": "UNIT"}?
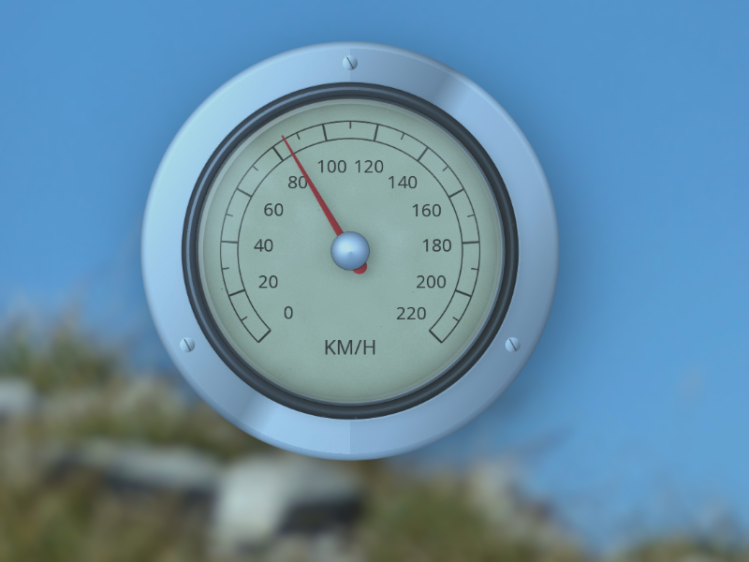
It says {"value": 85, "unit": "km/h"}
